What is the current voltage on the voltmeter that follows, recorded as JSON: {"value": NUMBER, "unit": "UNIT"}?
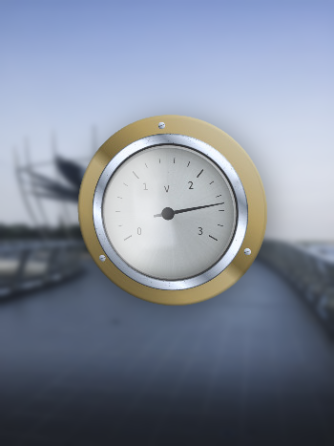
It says {"value": 2.5, "unit": "V"}
